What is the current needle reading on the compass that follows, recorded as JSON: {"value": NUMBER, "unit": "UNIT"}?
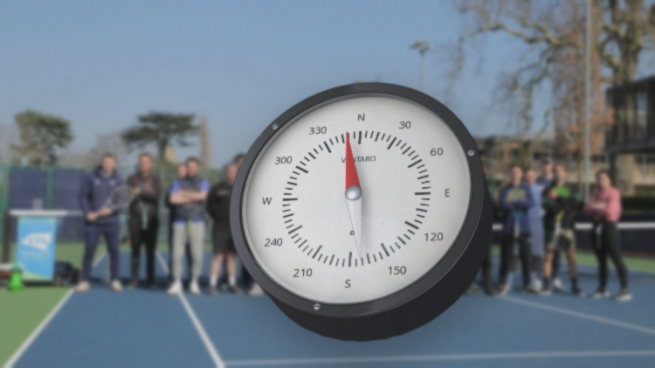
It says {"value": 350, "unit": "°"}
